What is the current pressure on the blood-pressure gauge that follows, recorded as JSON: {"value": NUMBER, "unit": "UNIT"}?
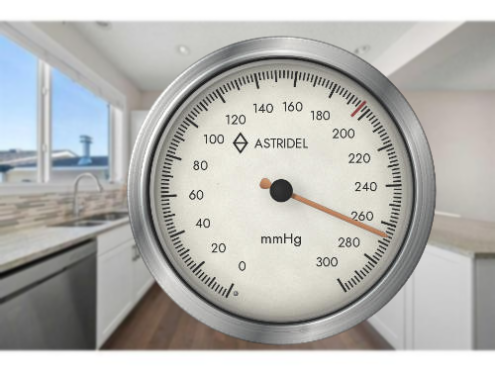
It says {"value": 266, "unit": "mmHg"}
